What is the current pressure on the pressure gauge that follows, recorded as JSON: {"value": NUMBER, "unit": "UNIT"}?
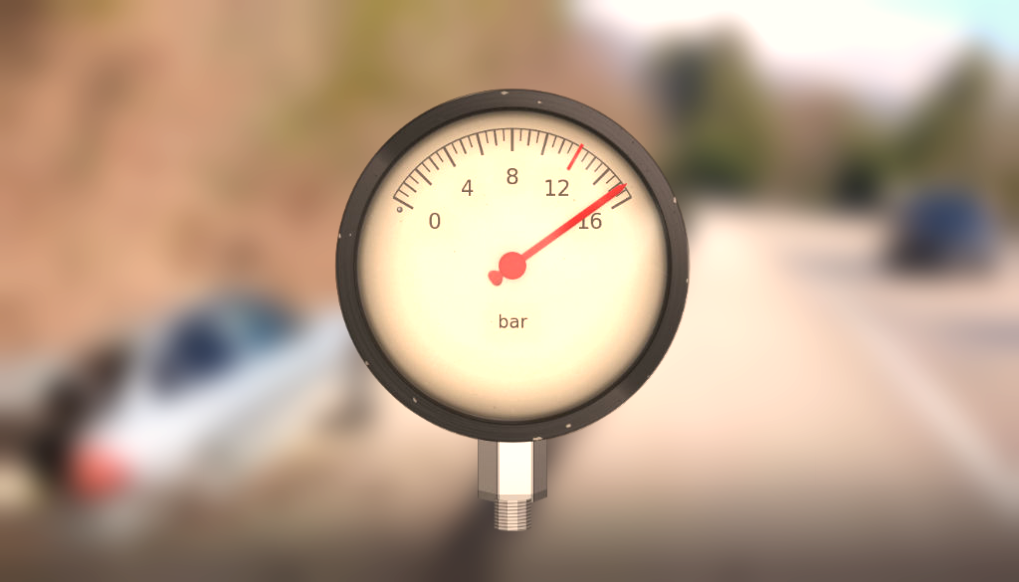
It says {"value": 15.25, "unit": "bar"}
